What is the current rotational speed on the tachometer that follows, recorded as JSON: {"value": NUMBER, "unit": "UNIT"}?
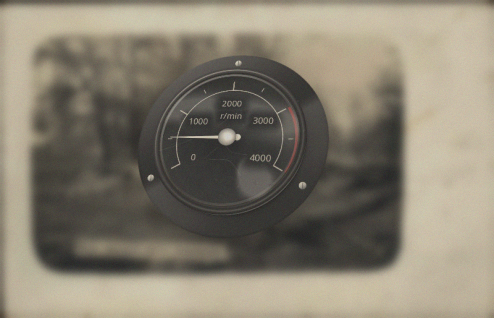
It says {"value": 500, "unit": "rpm"}
